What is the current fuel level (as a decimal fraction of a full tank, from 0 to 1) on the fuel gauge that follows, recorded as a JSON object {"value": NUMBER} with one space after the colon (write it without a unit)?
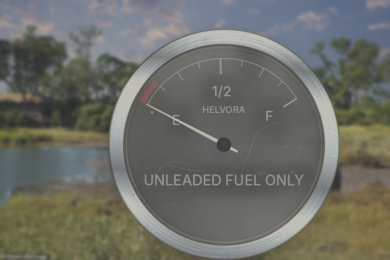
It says {"value": 0}
